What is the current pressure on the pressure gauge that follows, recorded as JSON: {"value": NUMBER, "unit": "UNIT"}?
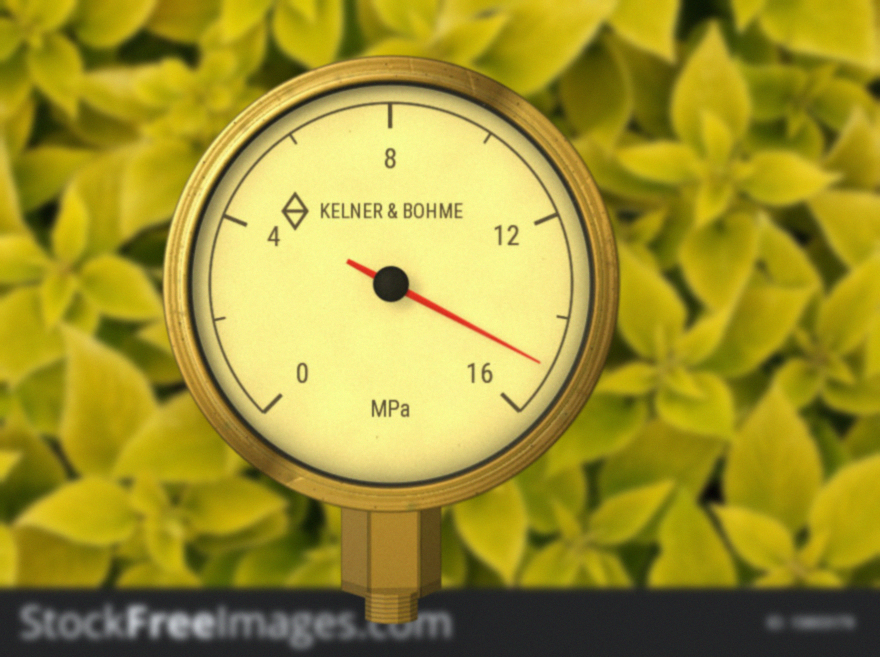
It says {"value": 15, "unit": "MPa"}
